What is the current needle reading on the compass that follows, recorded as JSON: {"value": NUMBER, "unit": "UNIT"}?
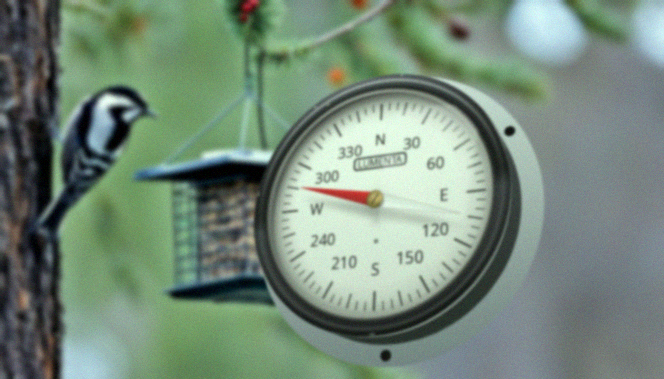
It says {"value": 285, "unit": "°"}
